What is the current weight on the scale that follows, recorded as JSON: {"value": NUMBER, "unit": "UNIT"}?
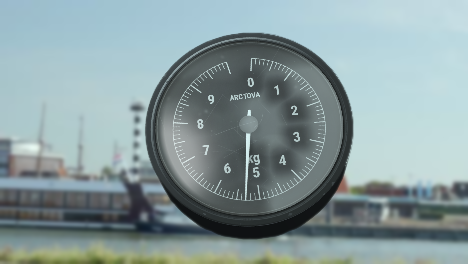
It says {"value": 5.3, "unit": "kg"}
